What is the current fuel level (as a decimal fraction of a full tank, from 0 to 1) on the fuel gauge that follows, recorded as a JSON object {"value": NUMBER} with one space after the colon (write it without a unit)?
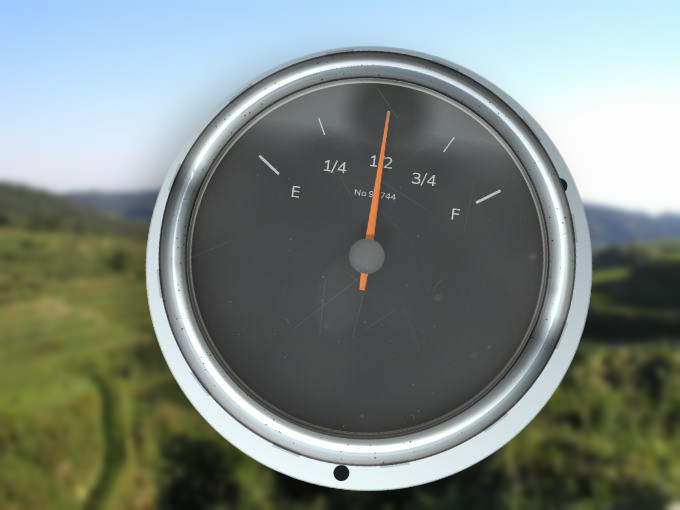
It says {"value": 0.5}
